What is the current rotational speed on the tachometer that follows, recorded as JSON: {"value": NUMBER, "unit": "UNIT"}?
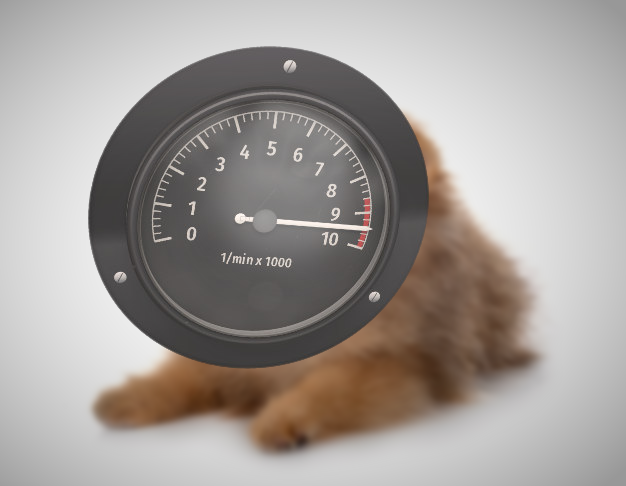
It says {"value": 9400, "unit": "rpm"}
